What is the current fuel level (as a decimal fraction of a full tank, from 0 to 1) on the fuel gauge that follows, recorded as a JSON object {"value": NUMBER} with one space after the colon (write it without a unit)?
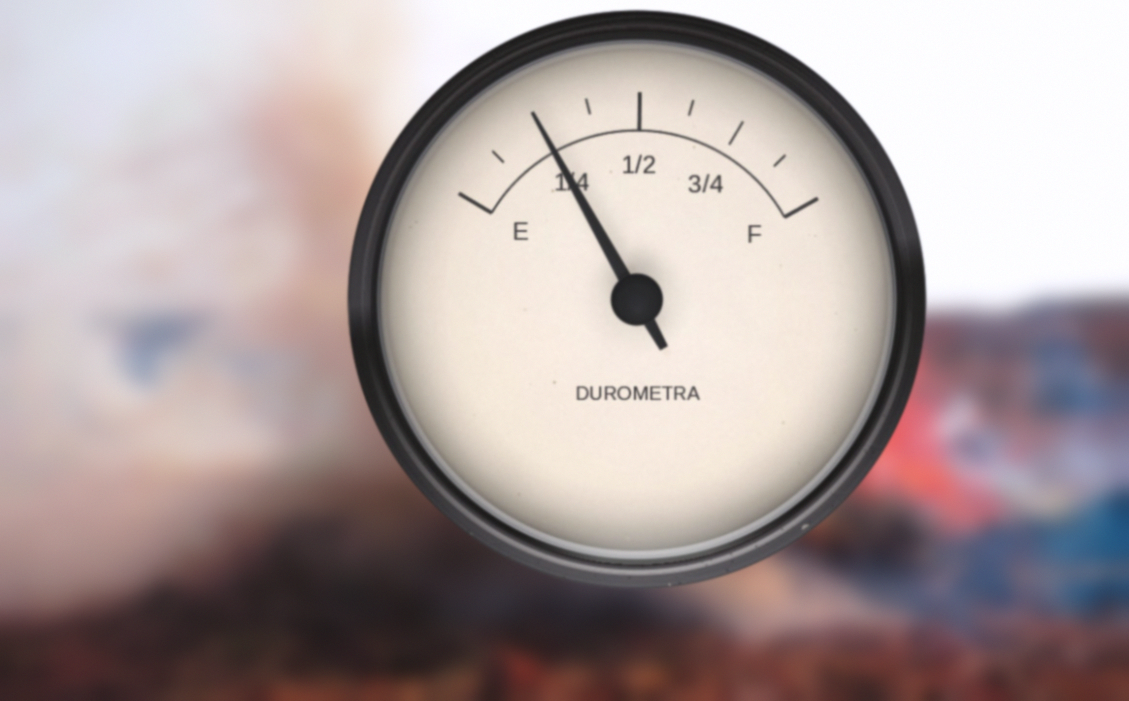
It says {"value": 0.25}
